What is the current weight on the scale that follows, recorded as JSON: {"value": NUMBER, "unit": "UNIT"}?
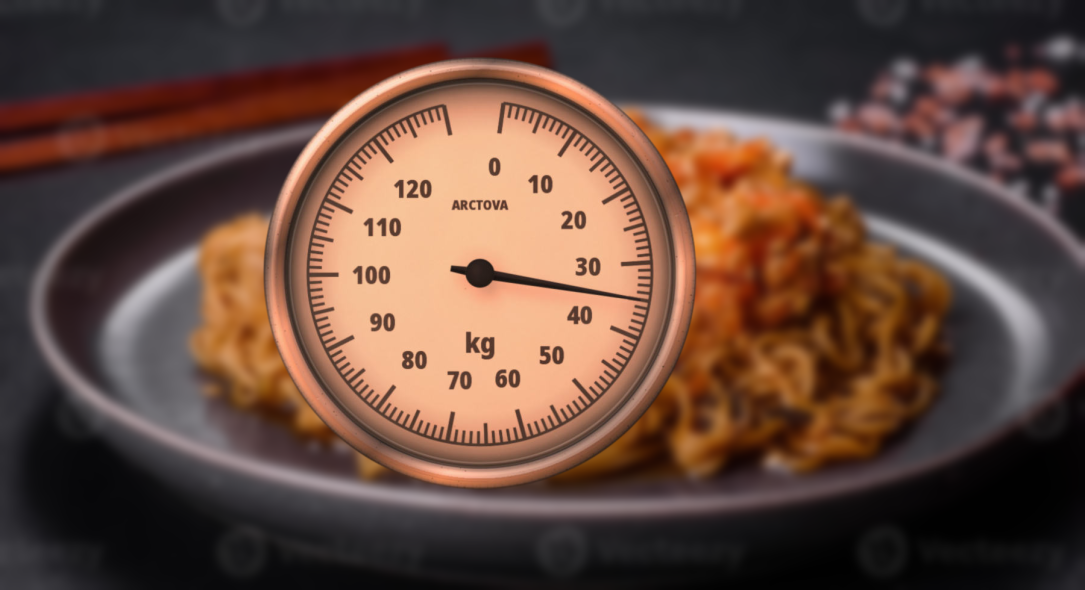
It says {"value": 35, "unit": "kg"}
